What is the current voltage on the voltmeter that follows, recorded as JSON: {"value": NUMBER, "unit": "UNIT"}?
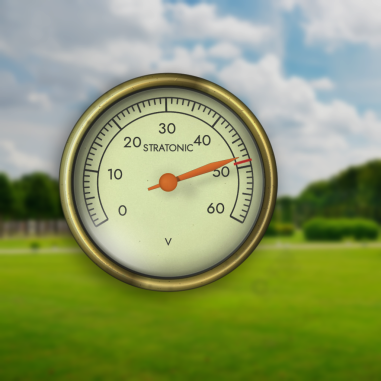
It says {"value": 48, "unit": "V"}
